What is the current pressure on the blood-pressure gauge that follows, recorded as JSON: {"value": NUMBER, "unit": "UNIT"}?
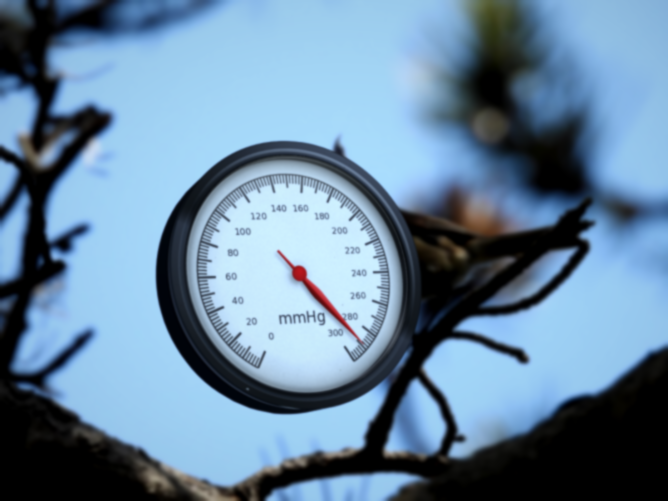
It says {"value": 290, "unit": "mmHg"}
